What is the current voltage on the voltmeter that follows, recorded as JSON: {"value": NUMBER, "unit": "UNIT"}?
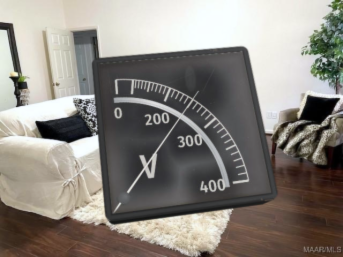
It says {"value": 250, "unit": "V"}
